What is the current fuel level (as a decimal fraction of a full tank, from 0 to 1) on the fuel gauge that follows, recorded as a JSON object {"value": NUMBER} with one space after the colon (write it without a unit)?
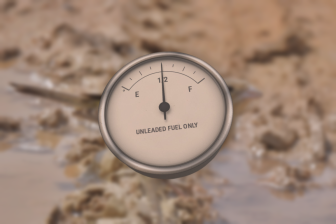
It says {"value": 0.5}
